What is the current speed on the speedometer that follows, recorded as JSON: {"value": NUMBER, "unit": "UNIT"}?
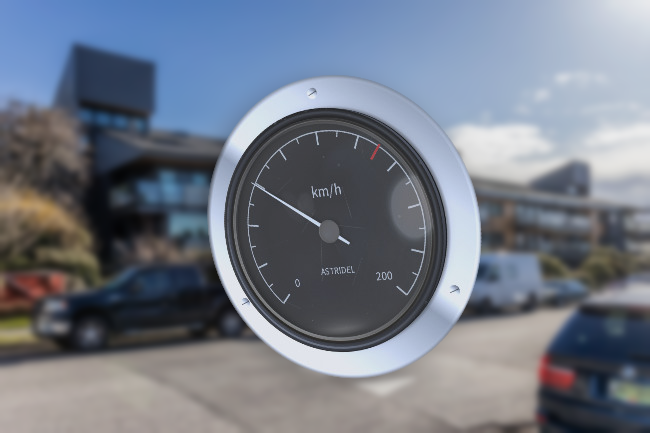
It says {"value": 60, "unit": "km/h"}
